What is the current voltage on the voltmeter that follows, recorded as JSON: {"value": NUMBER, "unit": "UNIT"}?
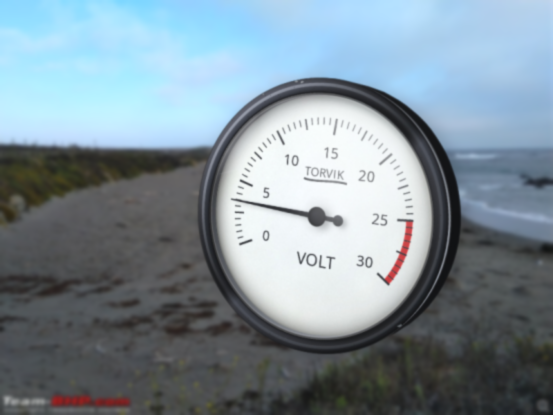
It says {"value": 3.5, "unit": "V"}
